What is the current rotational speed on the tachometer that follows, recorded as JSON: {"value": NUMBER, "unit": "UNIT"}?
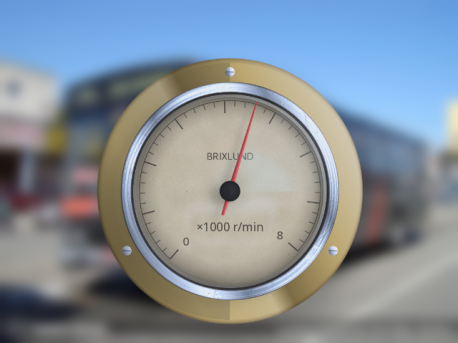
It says {"value": 4600, "unit": "rpm"}
